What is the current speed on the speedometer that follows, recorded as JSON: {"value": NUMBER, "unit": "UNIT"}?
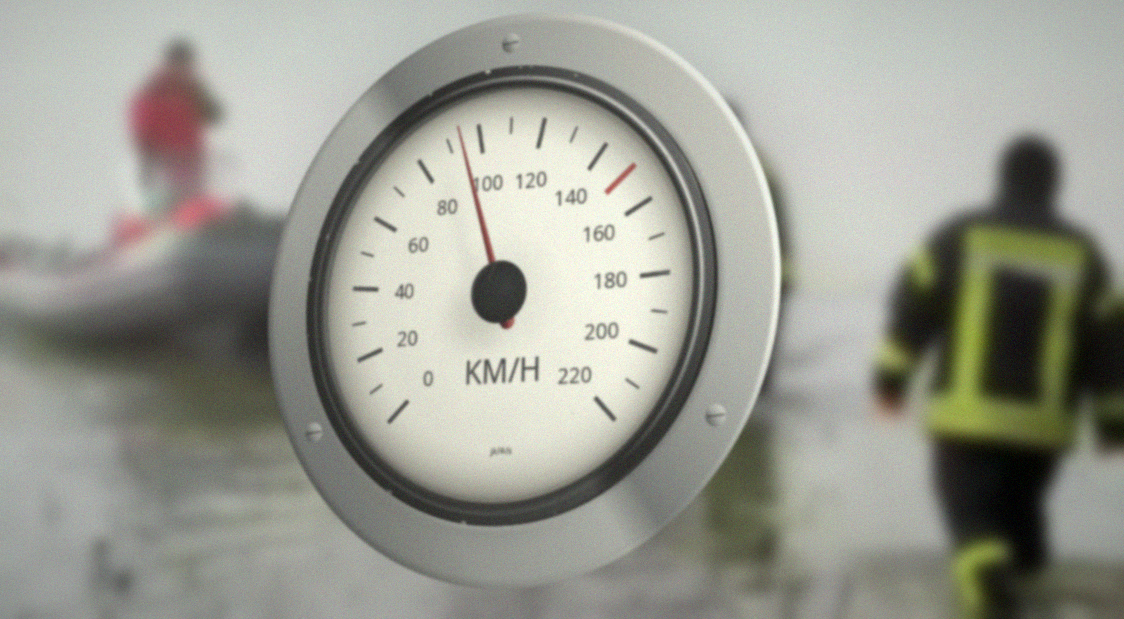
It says {"value": 95, "unit": "km/h"}
